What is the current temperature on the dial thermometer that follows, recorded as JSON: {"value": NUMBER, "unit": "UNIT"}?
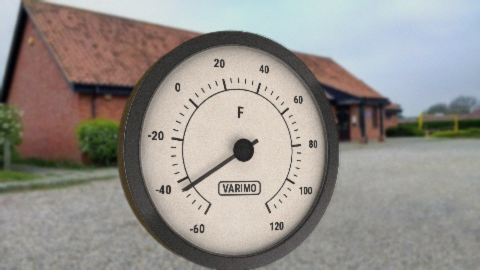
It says {"value": -44, "unit": "°F"}
